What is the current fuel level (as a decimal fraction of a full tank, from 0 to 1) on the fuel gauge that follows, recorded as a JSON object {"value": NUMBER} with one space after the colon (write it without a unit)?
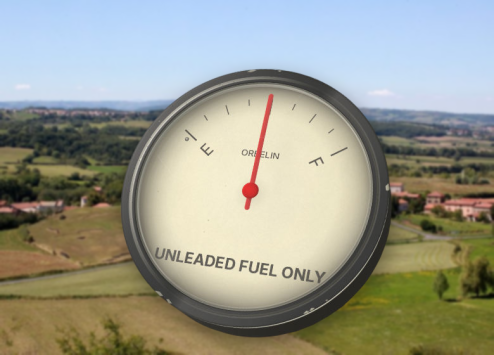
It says {"value": 0.5}
